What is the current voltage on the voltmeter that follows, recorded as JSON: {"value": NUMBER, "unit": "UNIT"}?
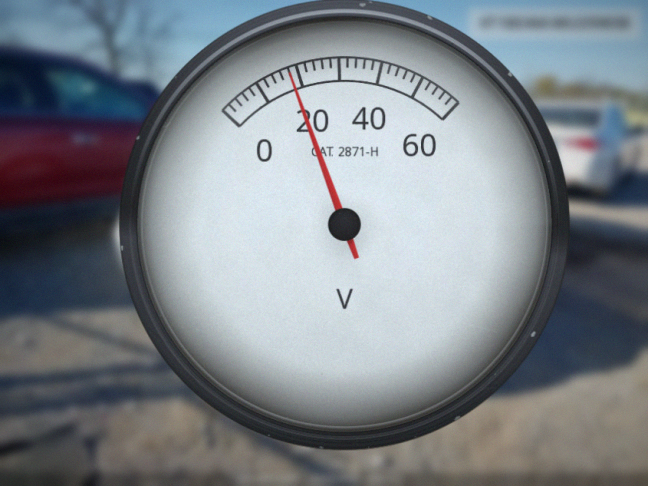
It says {"value": 18, "unit": "V"}
